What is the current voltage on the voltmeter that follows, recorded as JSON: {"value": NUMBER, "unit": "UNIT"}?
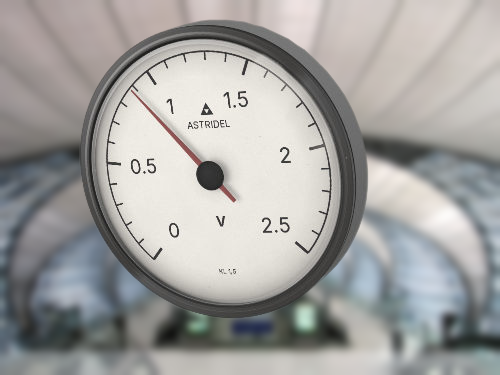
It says {"value": 0.9, "unit": "V"}
